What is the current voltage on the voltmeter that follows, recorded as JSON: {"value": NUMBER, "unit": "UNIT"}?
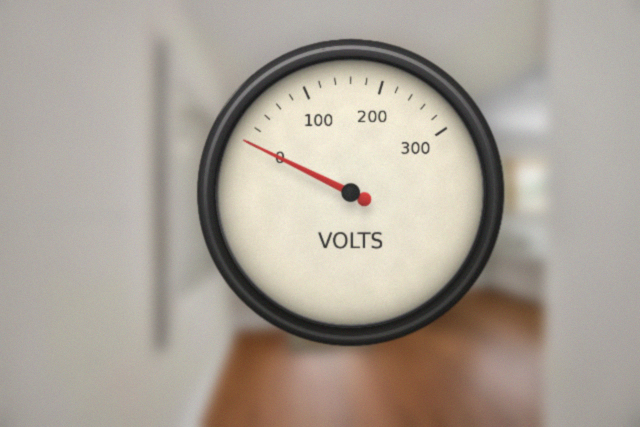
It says {"value": 0, "unit": "V"}
